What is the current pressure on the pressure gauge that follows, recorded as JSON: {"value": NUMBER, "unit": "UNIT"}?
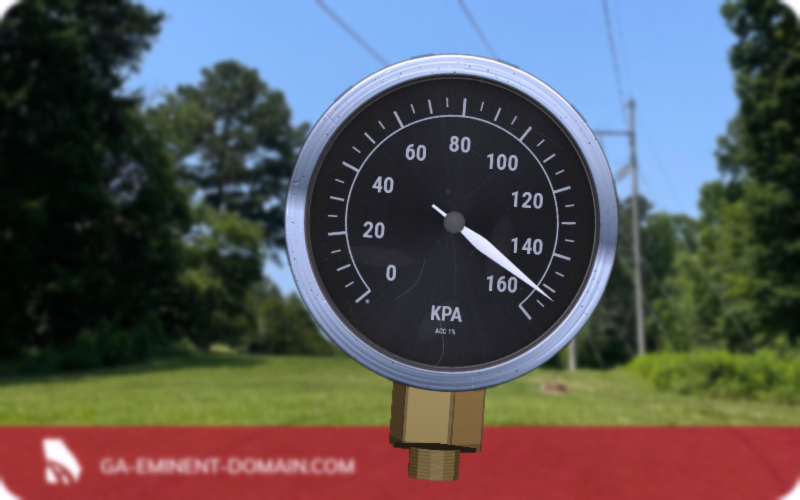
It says {"value": 152.5, "unit": "kPa"}
